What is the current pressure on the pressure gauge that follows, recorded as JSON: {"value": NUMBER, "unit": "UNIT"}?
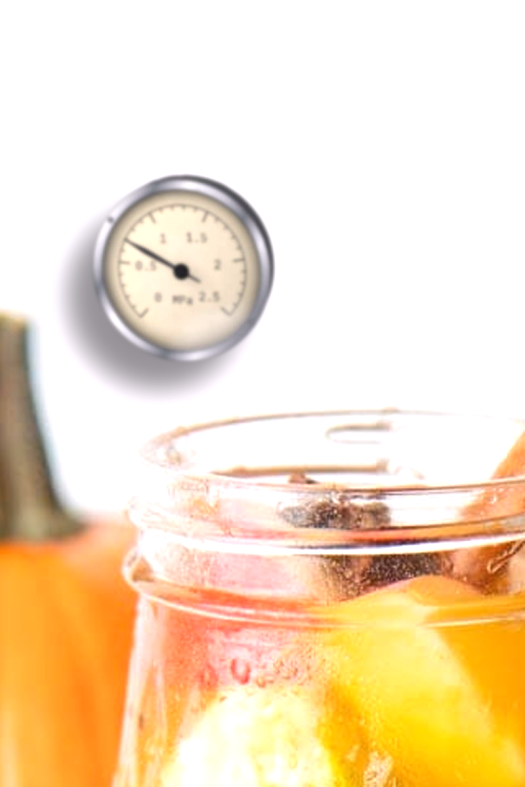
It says {"value": 0.7, "unit": "MPa"}
